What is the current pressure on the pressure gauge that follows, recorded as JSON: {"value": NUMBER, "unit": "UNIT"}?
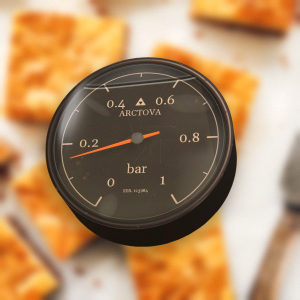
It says {"value": 0.15, "unit": "bar"}
